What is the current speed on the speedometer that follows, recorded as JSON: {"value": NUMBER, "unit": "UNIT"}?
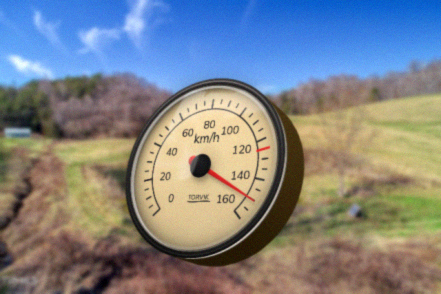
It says {"value": 150, "unit": "km/h"}
